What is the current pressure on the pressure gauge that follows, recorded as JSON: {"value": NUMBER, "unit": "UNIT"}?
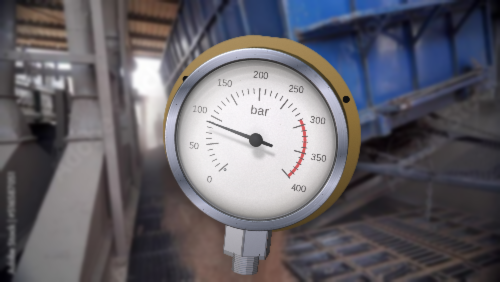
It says {"value": 90, "unit": "bar"}
